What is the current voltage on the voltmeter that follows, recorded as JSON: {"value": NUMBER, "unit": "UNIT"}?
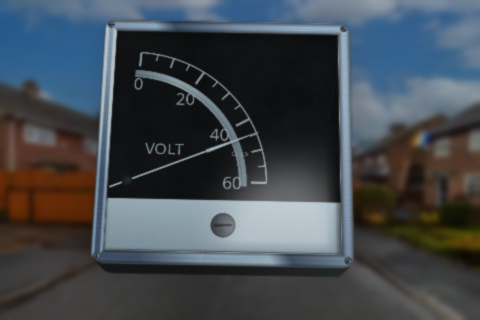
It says {"value": 45, "unit": "V"}
